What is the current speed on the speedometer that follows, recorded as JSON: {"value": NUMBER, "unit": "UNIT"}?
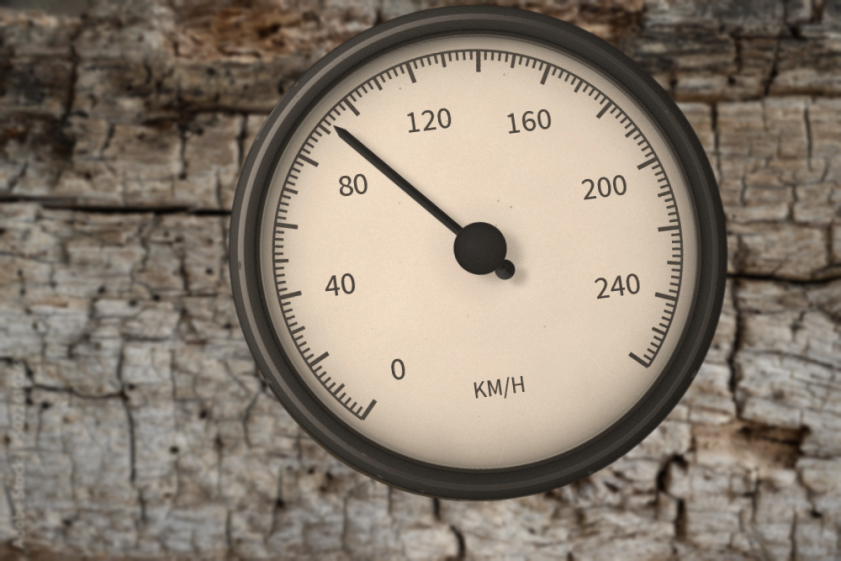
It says {"value": 92, "unit": "km/h"}
